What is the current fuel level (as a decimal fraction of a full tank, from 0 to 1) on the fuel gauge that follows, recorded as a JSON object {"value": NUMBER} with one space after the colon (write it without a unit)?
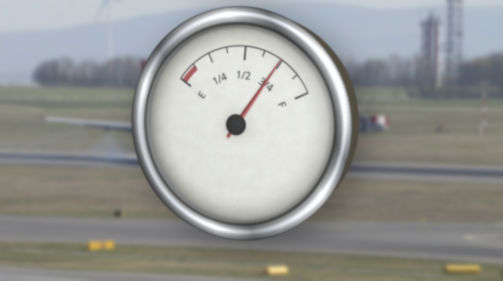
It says {"value": 0.75}
